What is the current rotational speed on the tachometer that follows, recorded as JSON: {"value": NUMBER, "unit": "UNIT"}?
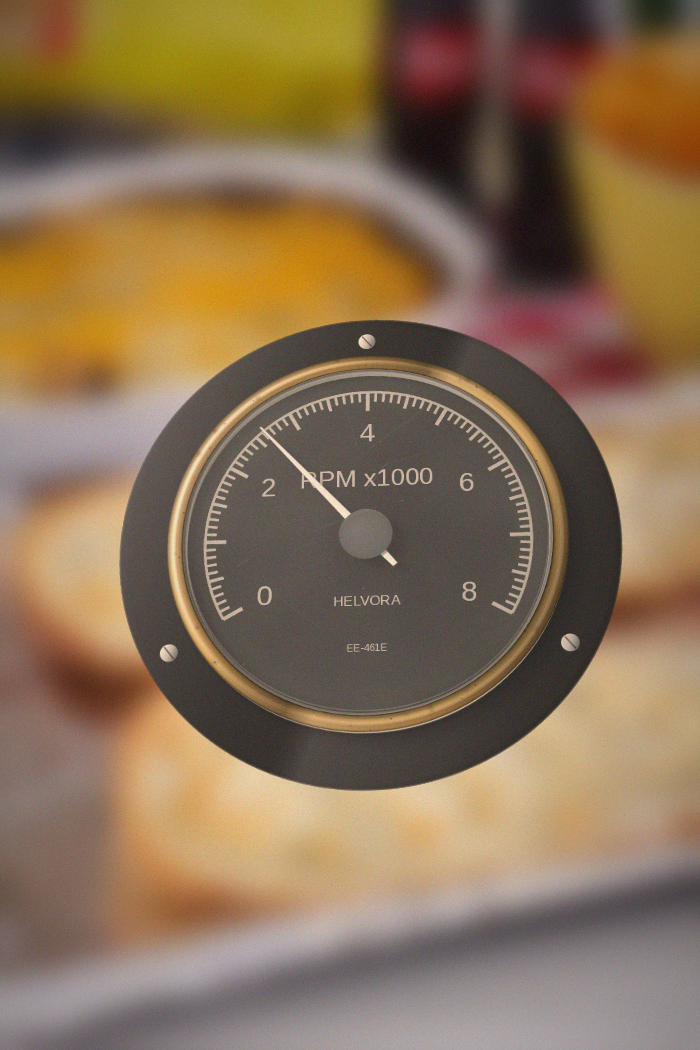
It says {"value": 2600, "unit": "rpm"}
